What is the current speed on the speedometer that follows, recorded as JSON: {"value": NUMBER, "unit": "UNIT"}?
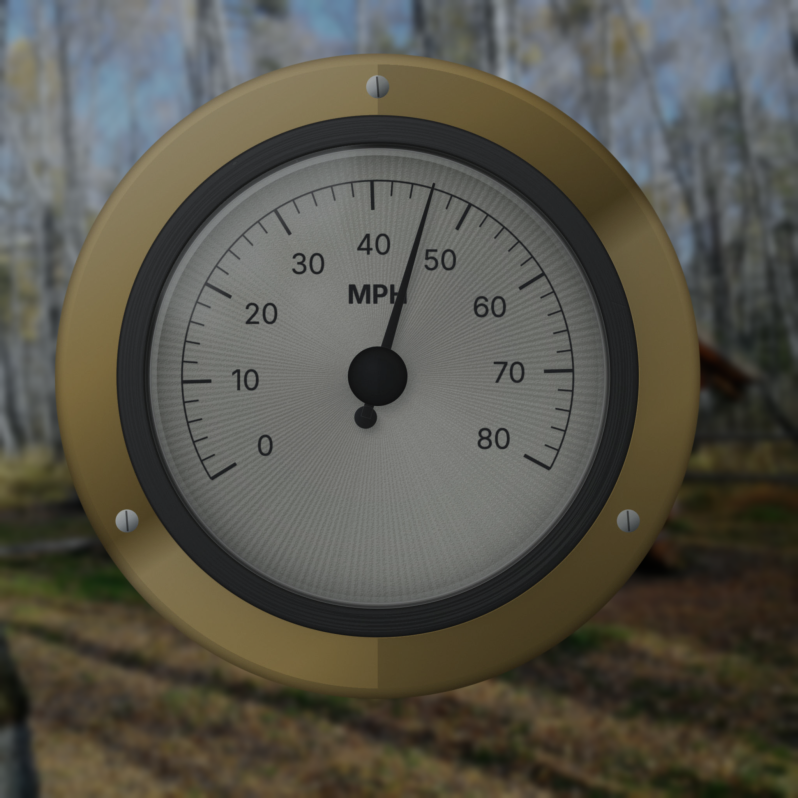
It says {"value": 46, "unit": "mph"}
